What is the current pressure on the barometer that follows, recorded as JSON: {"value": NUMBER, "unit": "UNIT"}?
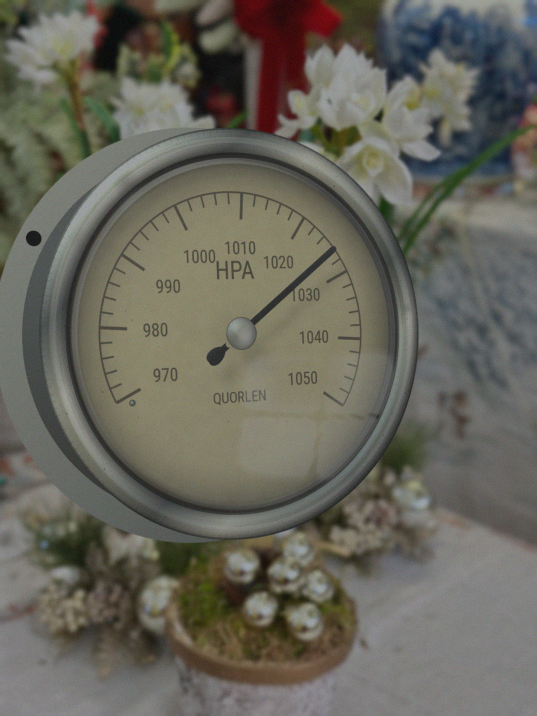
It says {"value": 1026, "unit": "hPa"}
